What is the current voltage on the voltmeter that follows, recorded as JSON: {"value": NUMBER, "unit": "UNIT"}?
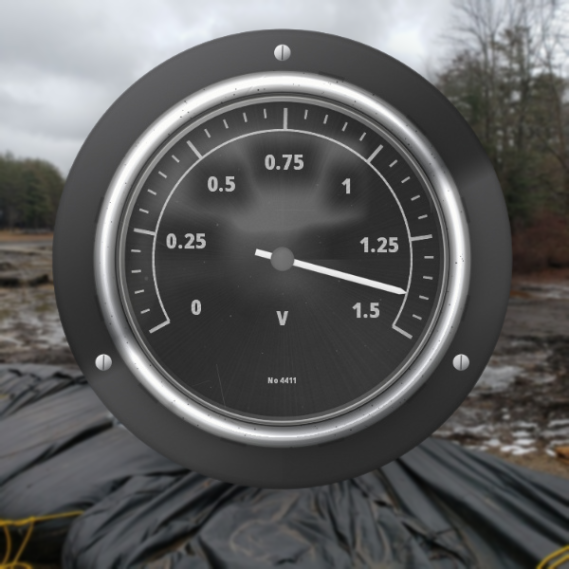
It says {"value": 1.4, "unit": "V"}
